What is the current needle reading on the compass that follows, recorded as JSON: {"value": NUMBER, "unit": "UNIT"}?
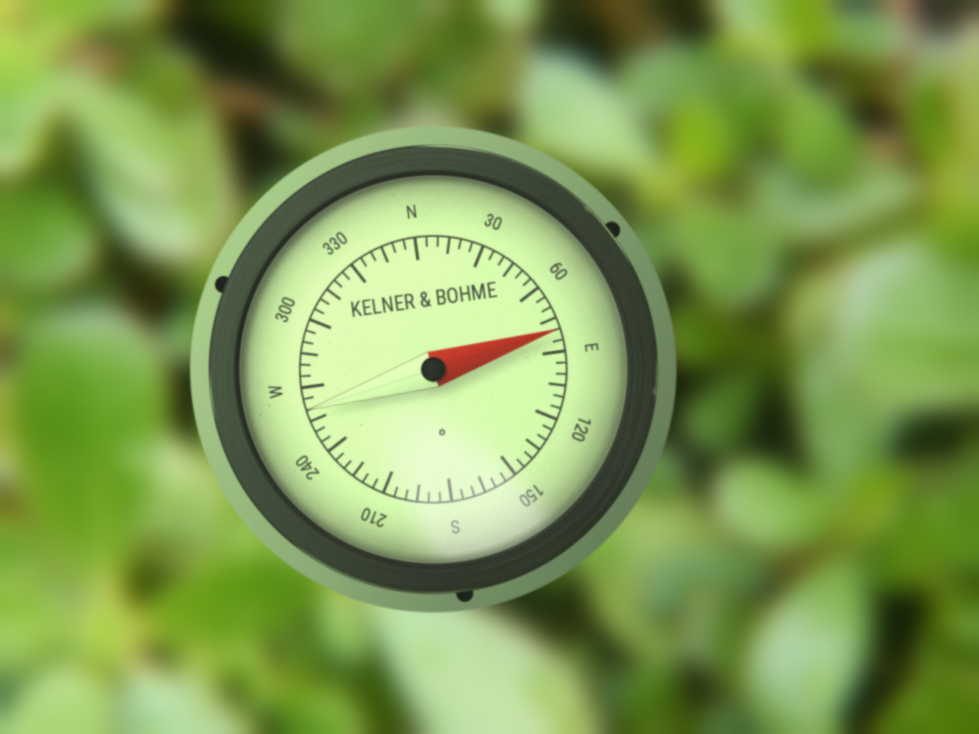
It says {"value": 80, "unit": "°"}
